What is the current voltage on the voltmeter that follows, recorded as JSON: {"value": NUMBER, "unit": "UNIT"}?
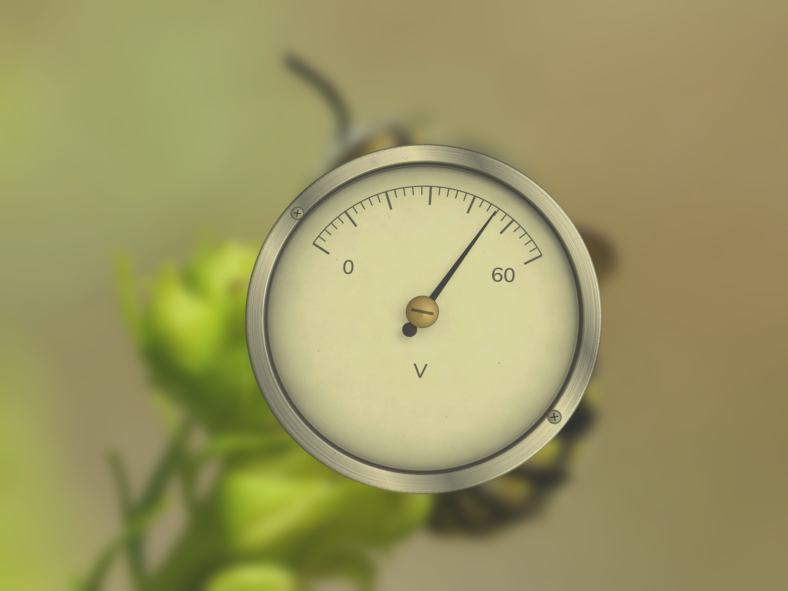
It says {"value": 46, "unit": "V"}
